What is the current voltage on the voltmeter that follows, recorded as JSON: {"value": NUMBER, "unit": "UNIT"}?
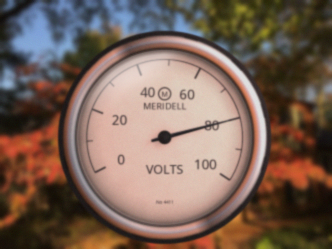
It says {"value": 80, "unit": "V"}
